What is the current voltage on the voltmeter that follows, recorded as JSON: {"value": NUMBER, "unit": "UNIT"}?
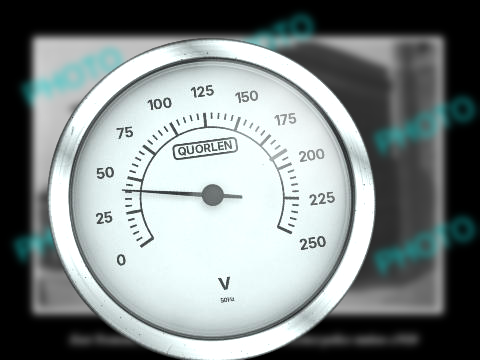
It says {"value": 40, "unit": "V"}
